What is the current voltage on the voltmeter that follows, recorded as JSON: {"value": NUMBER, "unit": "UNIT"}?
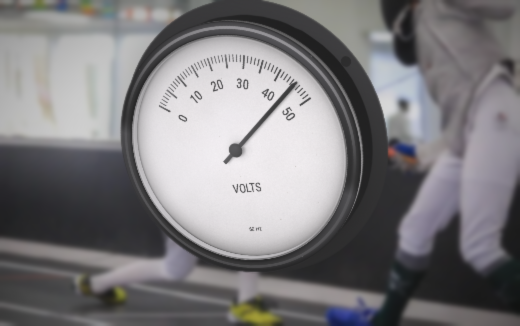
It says {"value": 45, "unit": "V"}
